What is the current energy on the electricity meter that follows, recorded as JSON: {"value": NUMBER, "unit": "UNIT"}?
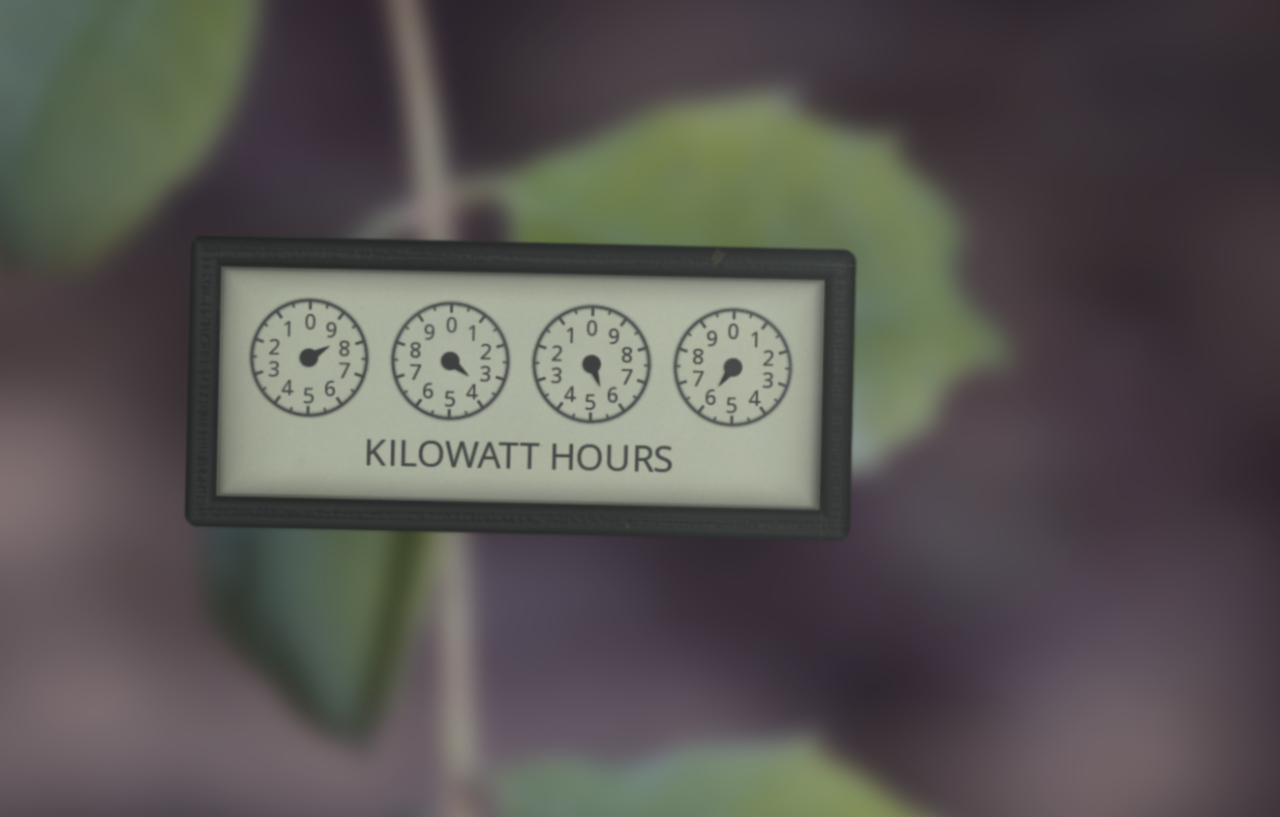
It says {"value": 8356, "unit": "kWh"}
